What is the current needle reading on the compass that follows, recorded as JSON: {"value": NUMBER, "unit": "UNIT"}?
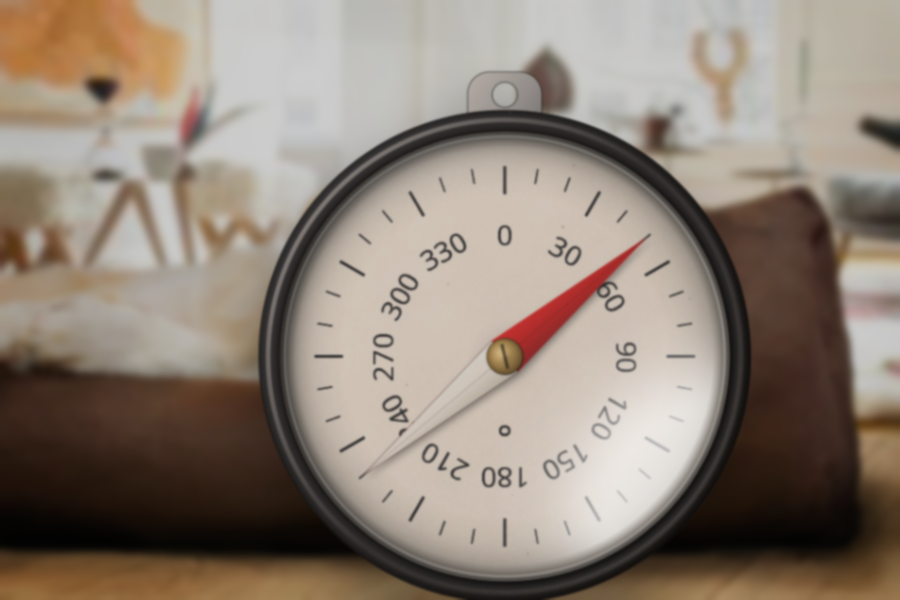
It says {"value": 50, "unit": "°"}
